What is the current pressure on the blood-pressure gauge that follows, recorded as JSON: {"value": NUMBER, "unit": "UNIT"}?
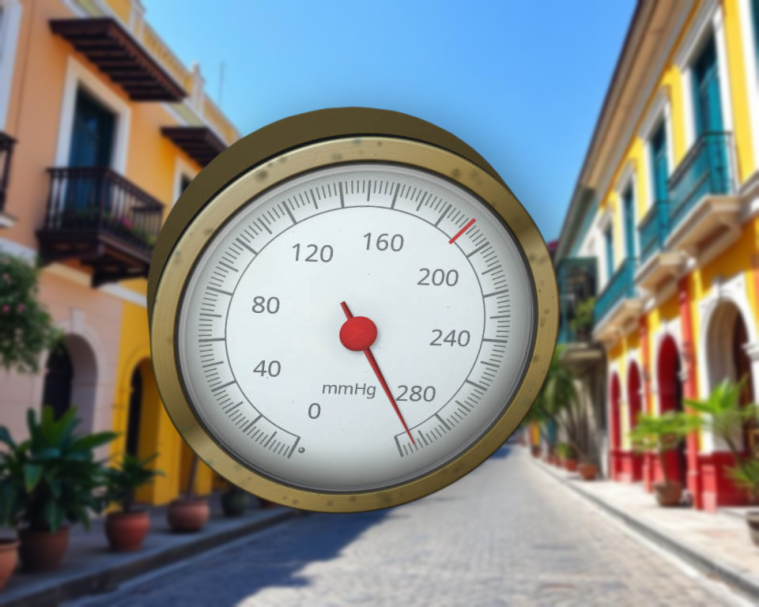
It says {"value": 294, "unit": "mmHg"}
